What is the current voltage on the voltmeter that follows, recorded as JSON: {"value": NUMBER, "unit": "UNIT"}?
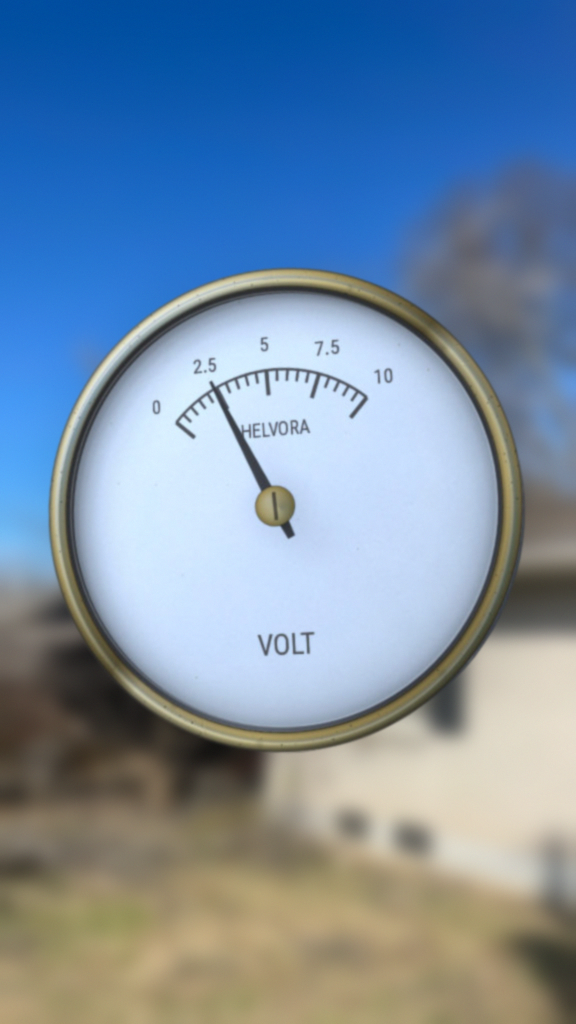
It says {"value": 2.5, "unit": "V"}
